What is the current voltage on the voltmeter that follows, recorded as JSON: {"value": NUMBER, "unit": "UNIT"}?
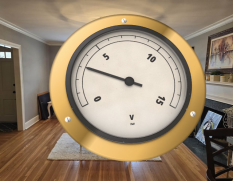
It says {"value": 3, "unit": "V"}
